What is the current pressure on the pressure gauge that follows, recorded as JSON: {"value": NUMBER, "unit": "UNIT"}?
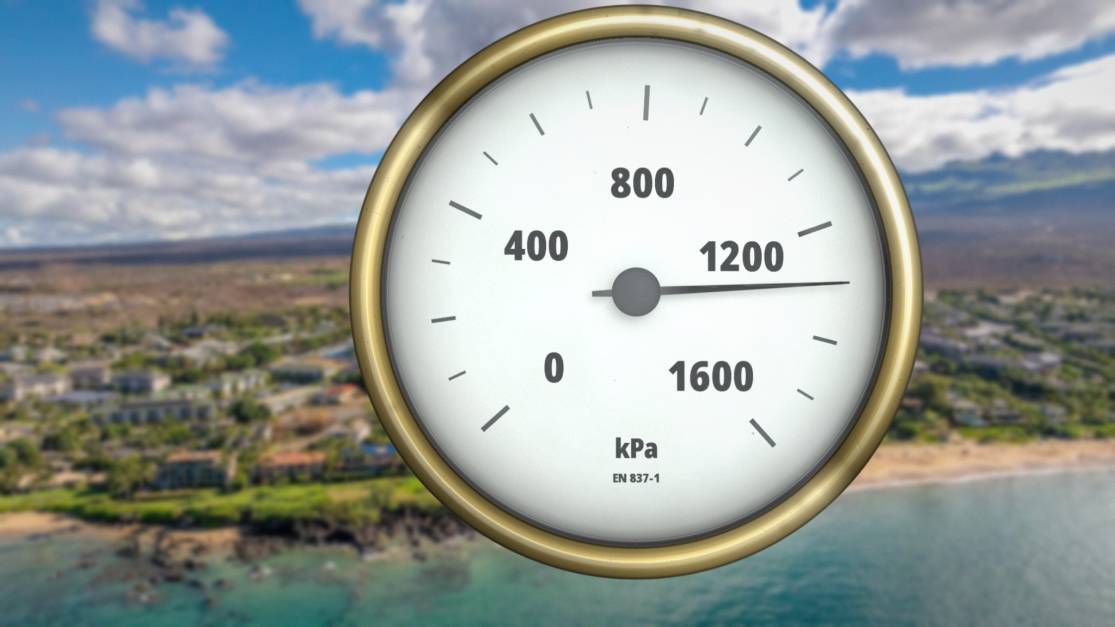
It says {"value": 1300, "unit": "kPa"}
